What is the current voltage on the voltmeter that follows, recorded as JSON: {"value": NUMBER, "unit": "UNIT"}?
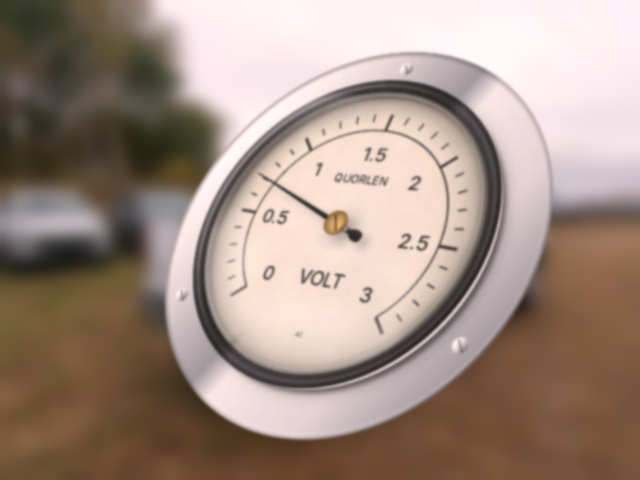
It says {"value": 0.7, "unit": "V"}
